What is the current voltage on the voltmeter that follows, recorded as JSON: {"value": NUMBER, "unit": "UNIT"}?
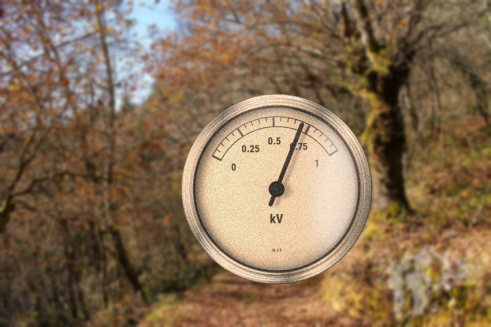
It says {"value": 0.7, "unit": "kV"}
